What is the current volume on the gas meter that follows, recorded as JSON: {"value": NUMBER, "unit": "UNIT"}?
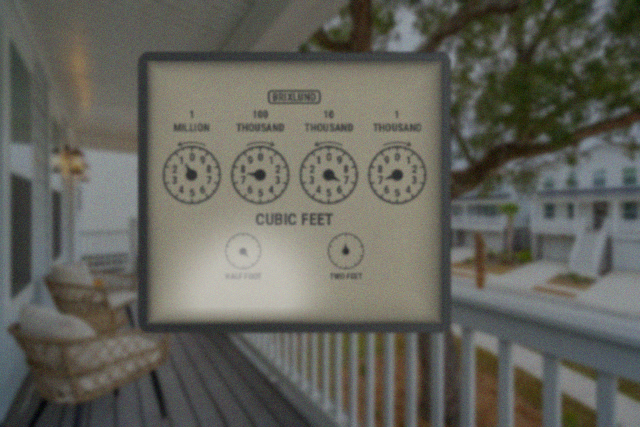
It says {"value": 76700, "unit": "ft³"}
